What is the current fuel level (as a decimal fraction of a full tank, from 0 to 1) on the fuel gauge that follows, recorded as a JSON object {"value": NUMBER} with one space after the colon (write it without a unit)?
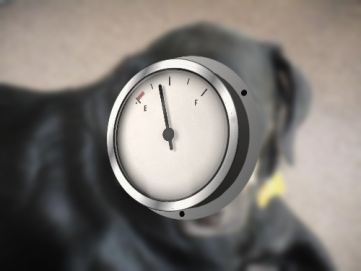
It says {"value": 0.375}
